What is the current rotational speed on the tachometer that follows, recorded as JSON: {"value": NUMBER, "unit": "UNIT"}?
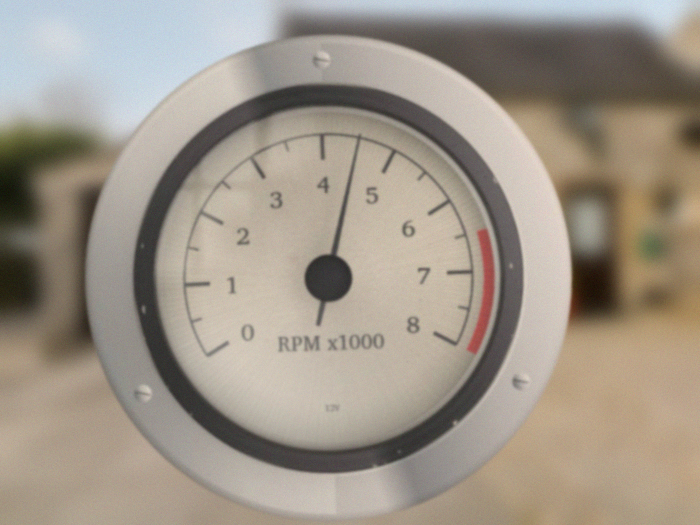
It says {"value": 4500, "unit": "rpm"}
